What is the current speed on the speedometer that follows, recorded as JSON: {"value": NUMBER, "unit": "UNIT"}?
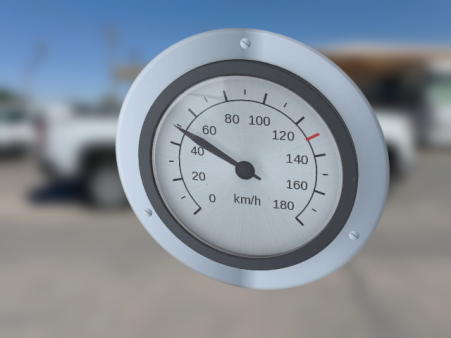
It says {"value": 50, "unit": "km/h"}
